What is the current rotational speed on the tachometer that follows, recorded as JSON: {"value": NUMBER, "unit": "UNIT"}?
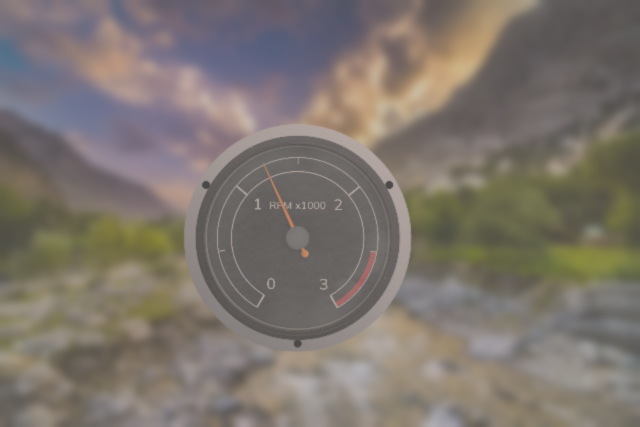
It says {"value": 1250, "unit": "rpm"}
